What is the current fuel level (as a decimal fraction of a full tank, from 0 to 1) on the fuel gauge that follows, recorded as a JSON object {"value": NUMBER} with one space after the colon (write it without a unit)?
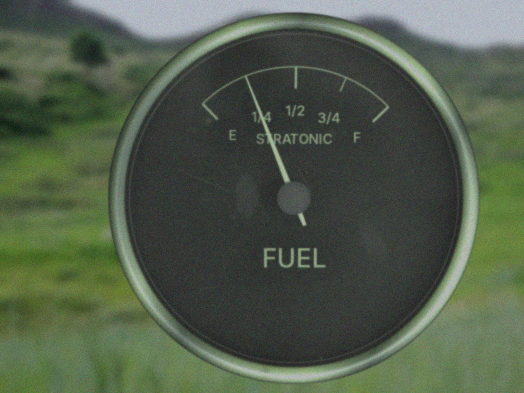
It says {"value": 0.25}
